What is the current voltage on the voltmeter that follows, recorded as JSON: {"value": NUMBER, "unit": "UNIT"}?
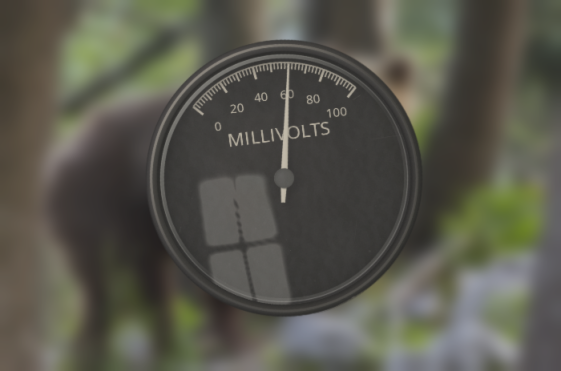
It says {"value": 60, "unit": "mV"}
